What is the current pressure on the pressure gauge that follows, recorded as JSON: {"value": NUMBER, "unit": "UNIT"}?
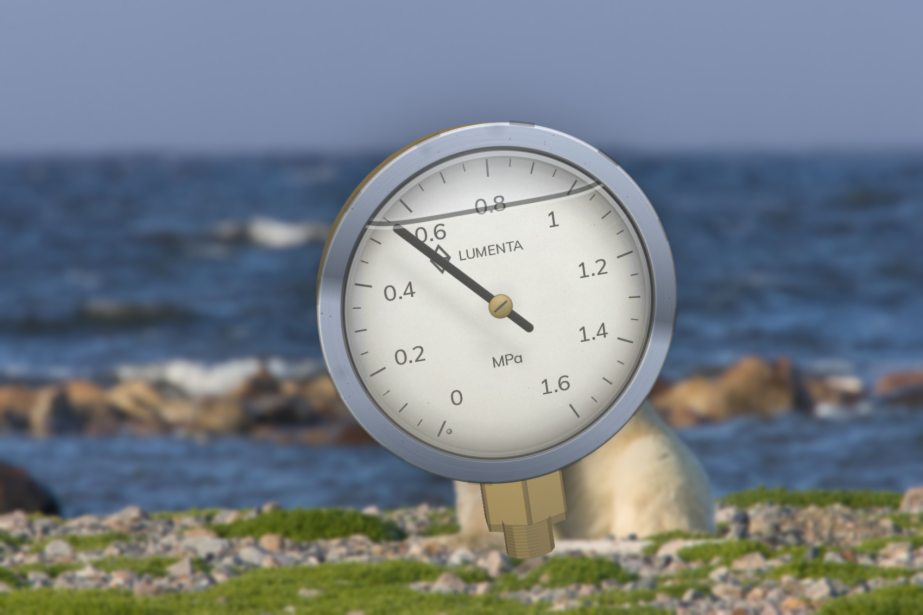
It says {"value": 0.55, "unit": "MPa"}
